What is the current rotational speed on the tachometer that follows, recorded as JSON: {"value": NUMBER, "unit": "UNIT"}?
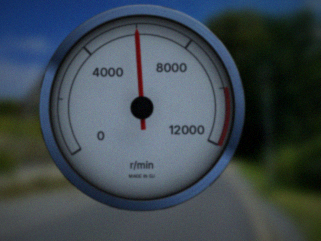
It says {"value": 6000, "unit": "rpm"}
